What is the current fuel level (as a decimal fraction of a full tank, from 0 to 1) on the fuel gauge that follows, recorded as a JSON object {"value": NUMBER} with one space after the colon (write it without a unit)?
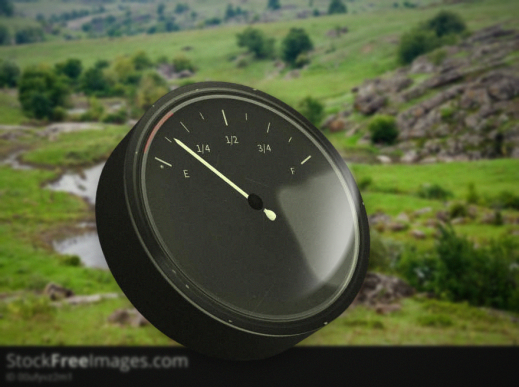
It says {"value": 0.125}
